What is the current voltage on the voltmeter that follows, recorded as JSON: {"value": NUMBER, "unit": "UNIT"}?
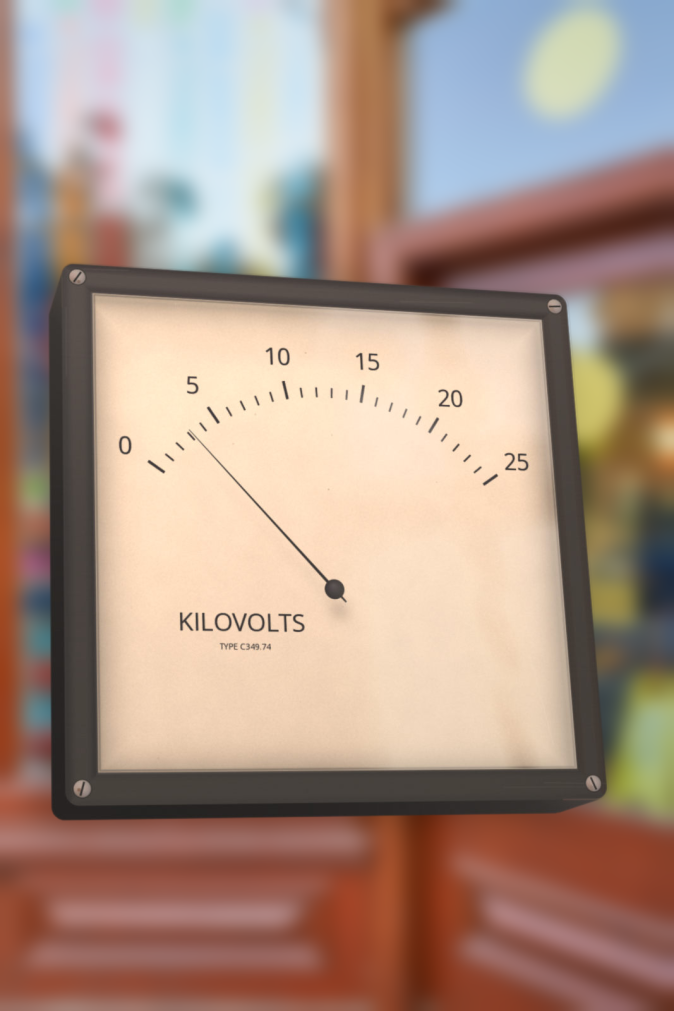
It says {"value": 3, "unit": "kV"}
